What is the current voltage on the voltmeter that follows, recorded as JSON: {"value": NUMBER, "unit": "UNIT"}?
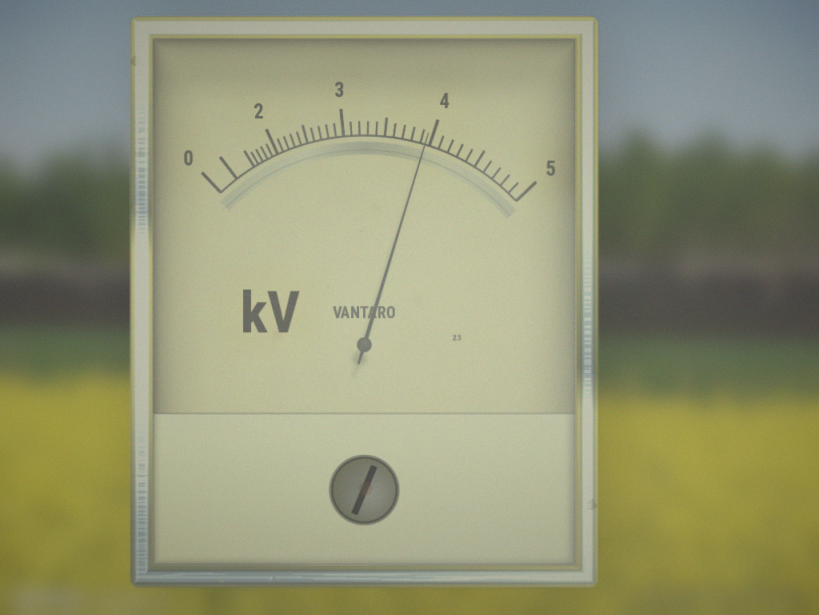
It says {"value": 3.95, "unit": "kV"}
